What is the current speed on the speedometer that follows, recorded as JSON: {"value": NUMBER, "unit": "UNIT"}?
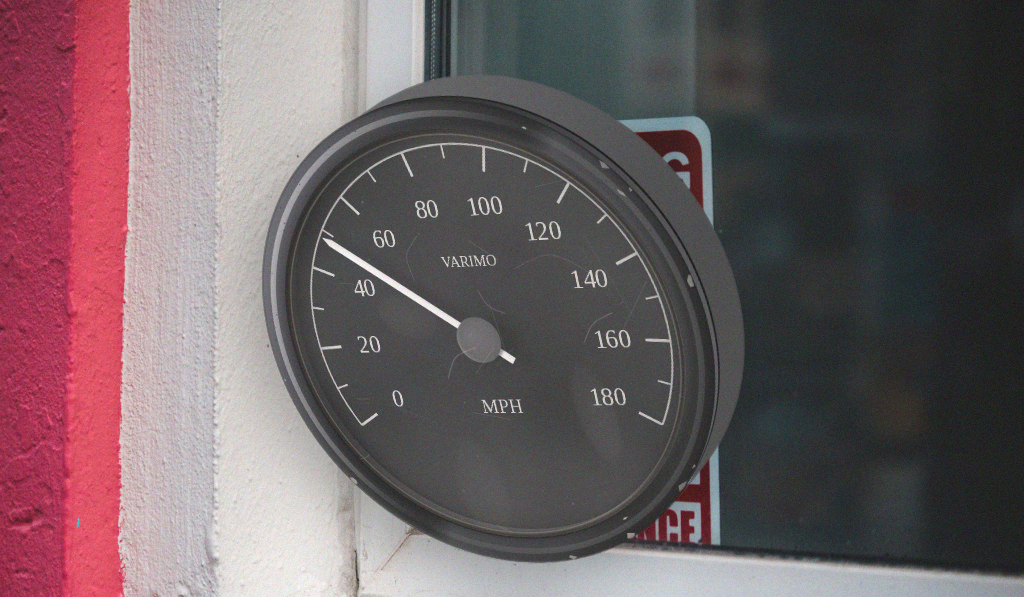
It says {"value": 50, "unit": "mph"}
